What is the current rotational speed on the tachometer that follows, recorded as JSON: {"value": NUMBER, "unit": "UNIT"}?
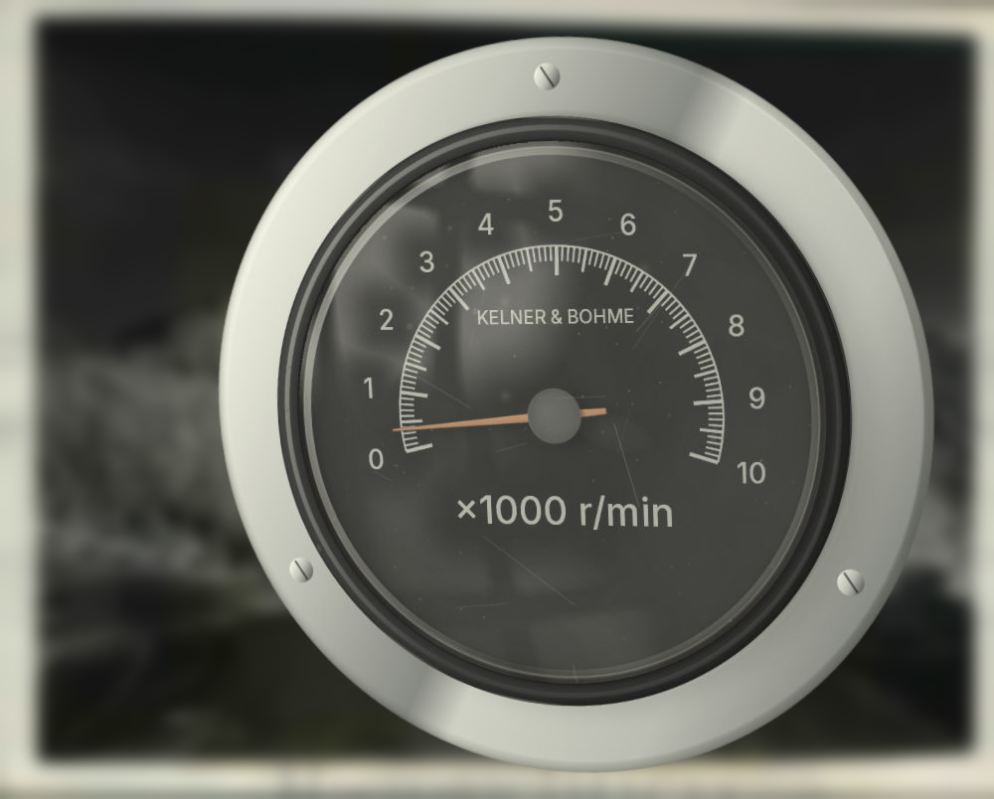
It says {"value": 400, "unit": "rpm"}
